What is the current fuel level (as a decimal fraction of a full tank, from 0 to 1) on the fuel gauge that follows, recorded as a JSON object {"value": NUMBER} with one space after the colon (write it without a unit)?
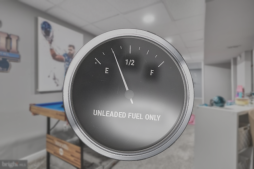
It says {"value": 0.25}
